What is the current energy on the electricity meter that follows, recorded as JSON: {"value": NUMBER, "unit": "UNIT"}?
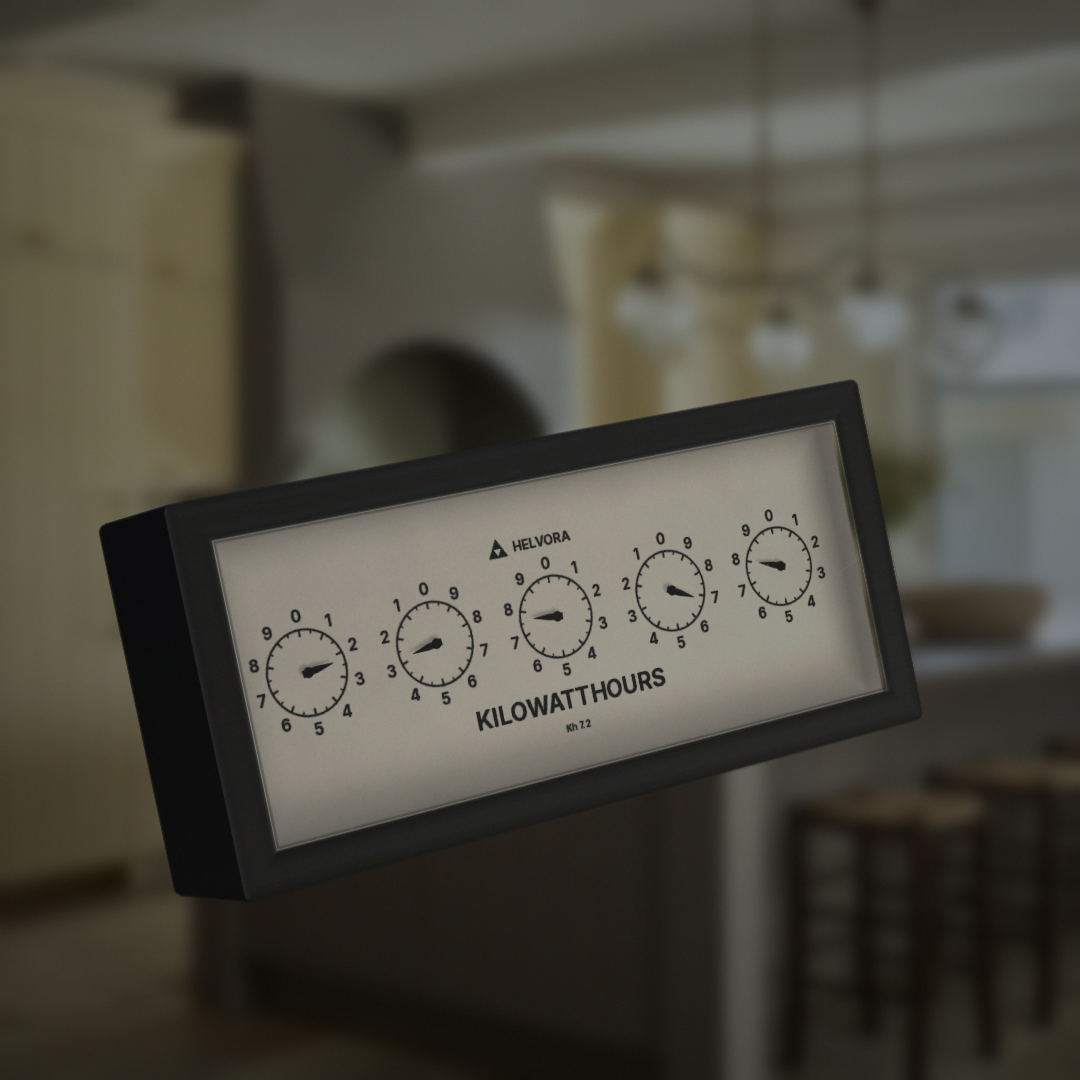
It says {"value": 22768, "unit": "kWh"}
